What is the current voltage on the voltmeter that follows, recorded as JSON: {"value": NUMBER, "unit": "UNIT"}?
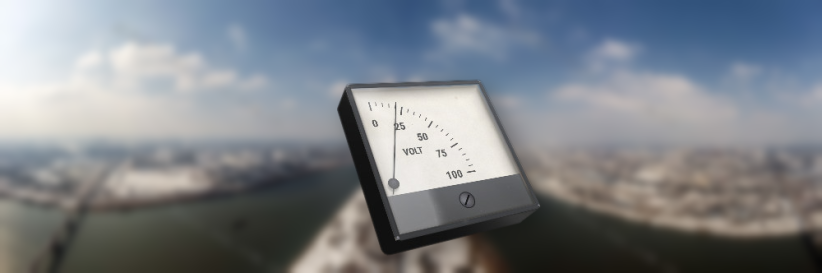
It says {"value": 20, "unit": "V"}
